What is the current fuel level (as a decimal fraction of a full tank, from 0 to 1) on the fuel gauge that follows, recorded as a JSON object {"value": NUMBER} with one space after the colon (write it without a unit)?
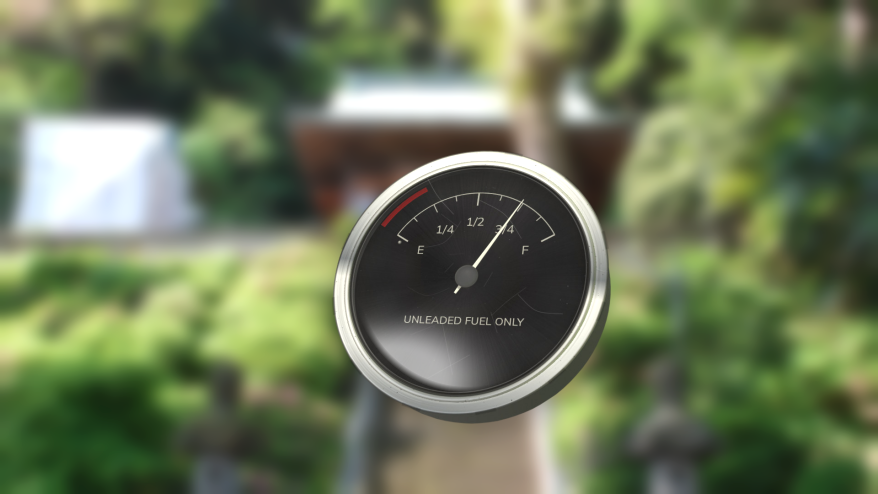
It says {"value": 0.75}
